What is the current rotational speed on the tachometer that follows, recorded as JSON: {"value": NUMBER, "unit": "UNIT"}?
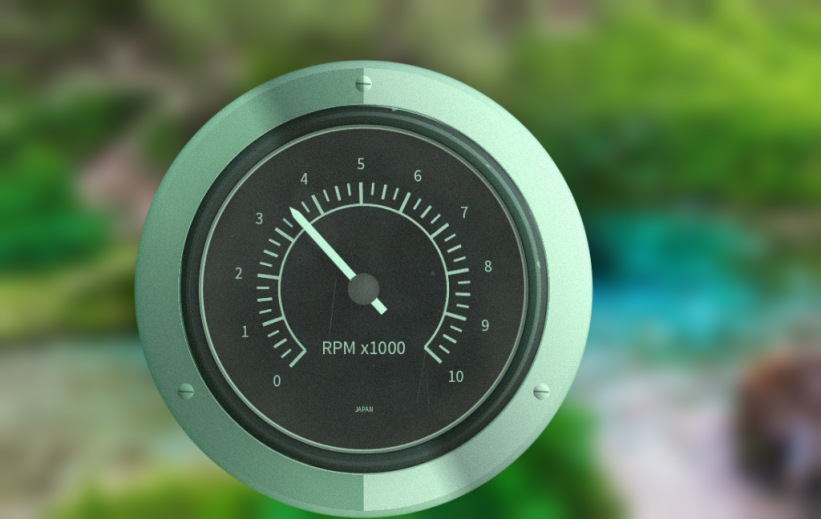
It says {"value": 3500, "unit": "rpm"}
